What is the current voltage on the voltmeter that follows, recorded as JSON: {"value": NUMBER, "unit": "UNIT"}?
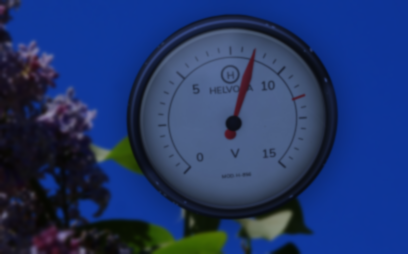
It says {"value": 8.5, "unit": "V"}
